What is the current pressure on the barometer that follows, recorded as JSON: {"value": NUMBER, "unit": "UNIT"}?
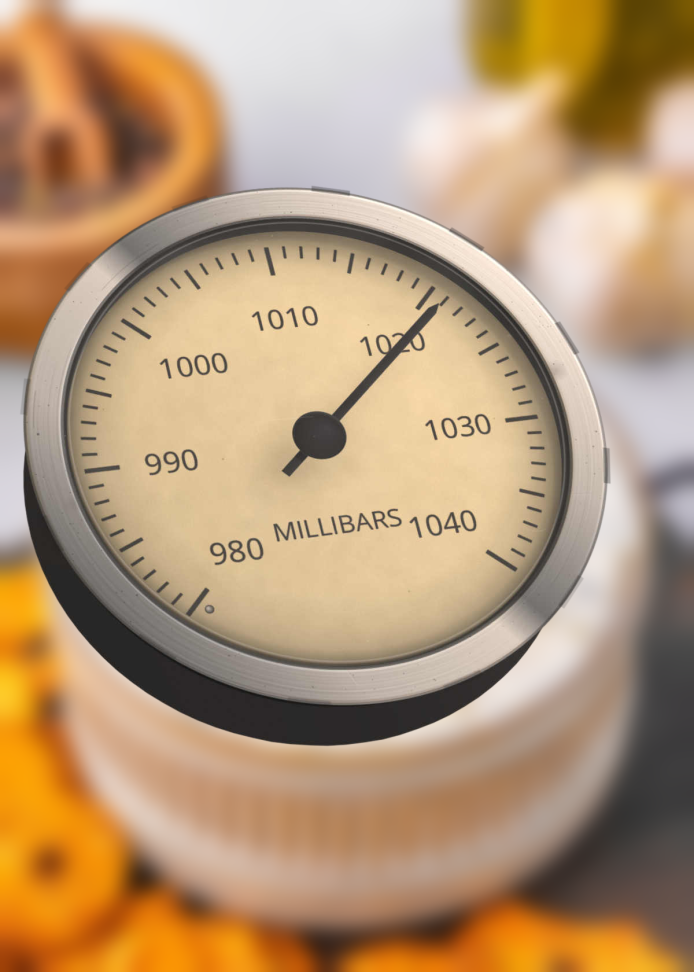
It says {"value": 1021, "unit": "mbar"}
